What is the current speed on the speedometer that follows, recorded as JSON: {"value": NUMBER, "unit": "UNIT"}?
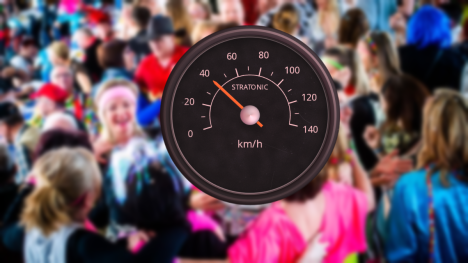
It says {"value": 40, "unit": "km/h"}
